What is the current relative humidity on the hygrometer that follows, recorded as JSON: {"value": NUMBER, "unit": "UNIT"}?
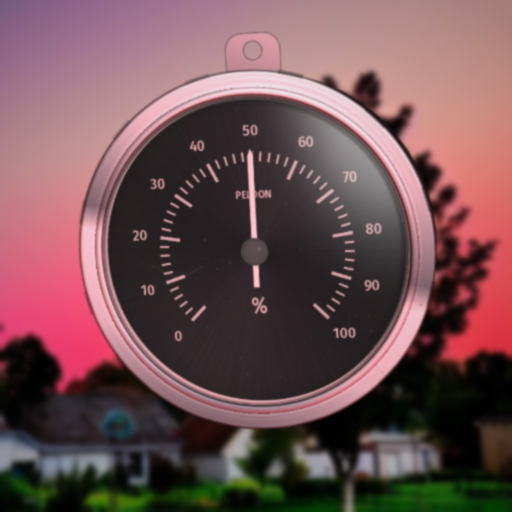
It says {"value": 50, "unit": "%"}
